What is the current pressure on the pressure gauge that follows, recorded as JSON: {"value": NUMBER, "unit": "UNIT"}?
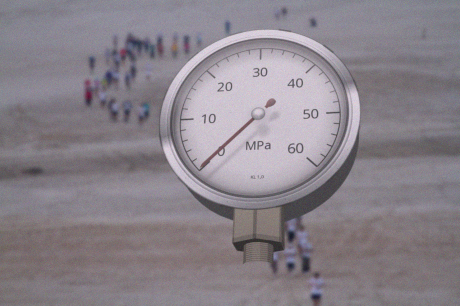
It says {"value": 0, "unit": "MPa"}
